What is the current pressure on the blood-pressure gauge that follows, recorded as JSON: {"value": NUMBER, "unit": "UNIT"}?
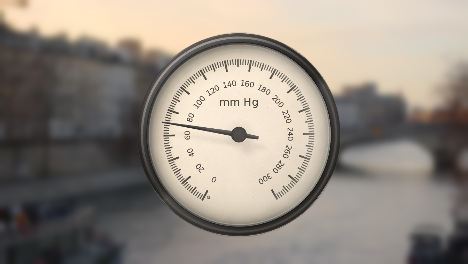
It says {"value": 70, "unit": "mmHg"}
